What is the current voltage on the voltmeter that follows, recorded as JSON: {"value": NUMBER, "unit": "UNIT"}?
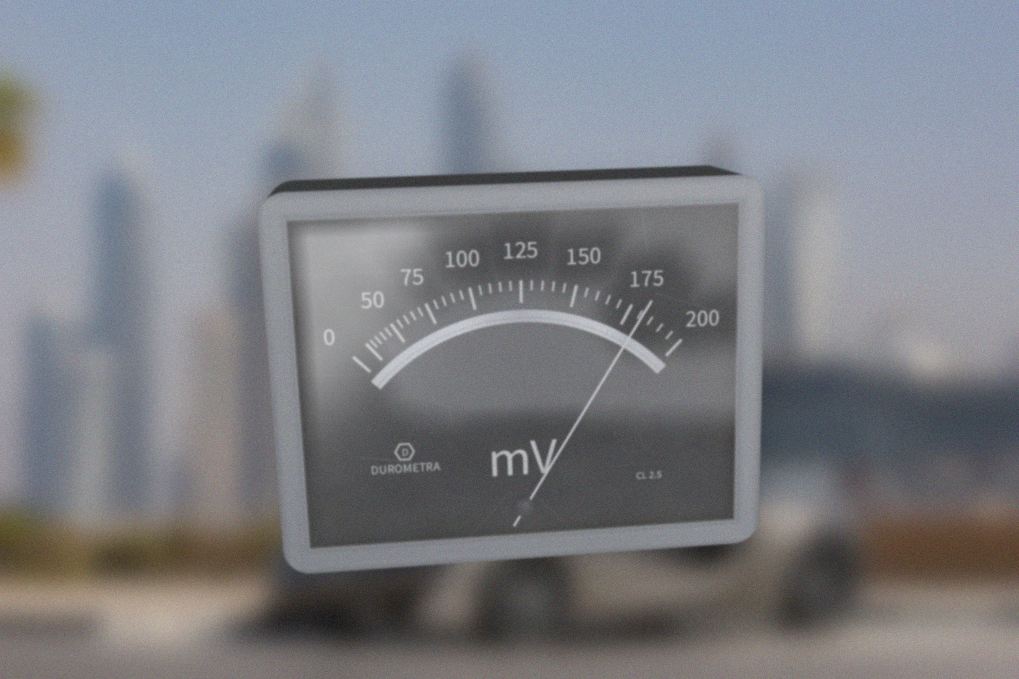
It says {"value": 180, "unit": "mV"}
